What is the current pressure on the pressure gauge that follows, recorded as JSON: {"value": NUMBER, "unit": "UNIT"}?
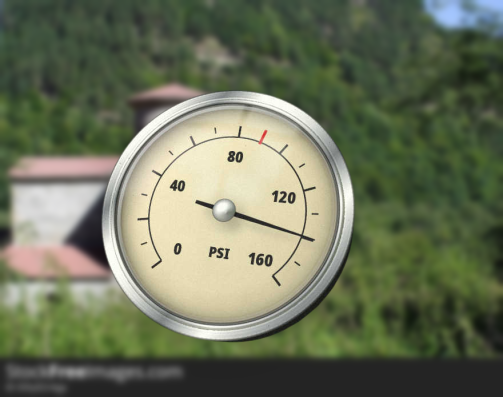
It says {"value": 140, "unit": "psi"}
